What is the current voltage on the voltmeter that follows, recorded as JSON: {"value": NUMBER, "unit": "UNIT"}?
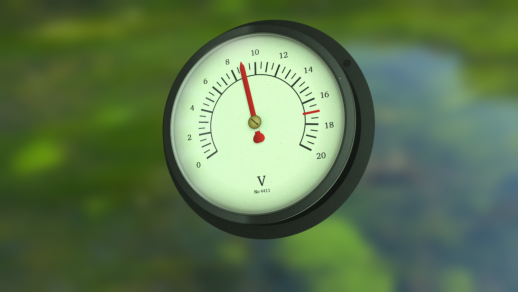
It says {"value": 9, "unit": "V"}
